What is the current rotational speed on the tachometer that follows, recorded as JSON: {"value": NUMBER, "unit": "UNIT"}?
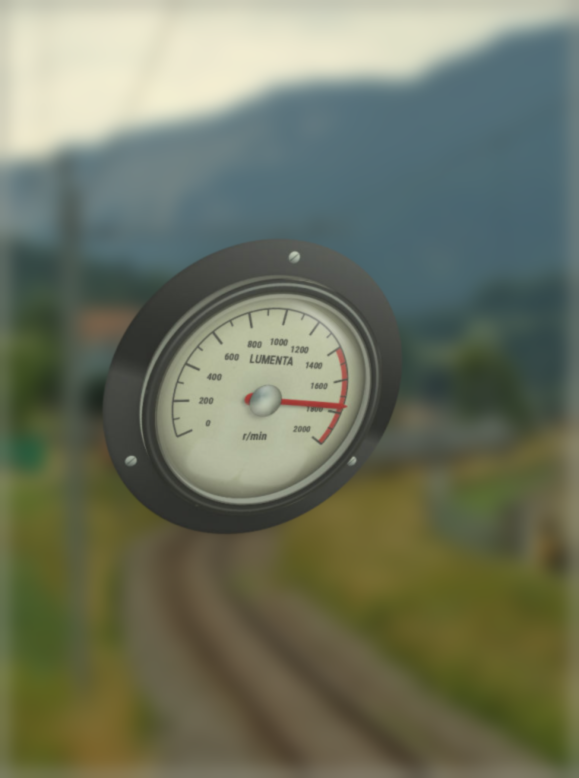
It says {"value": 1750, "unit": "rpm"}
